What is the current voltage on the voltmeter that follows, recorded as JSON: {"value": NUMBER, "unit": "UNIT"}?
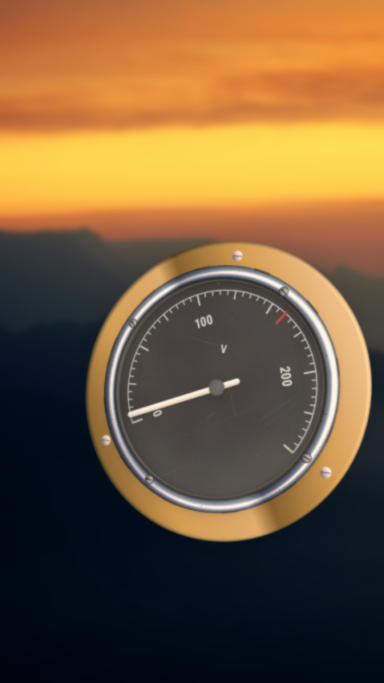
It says {"value": 5, "unit": "V"}
